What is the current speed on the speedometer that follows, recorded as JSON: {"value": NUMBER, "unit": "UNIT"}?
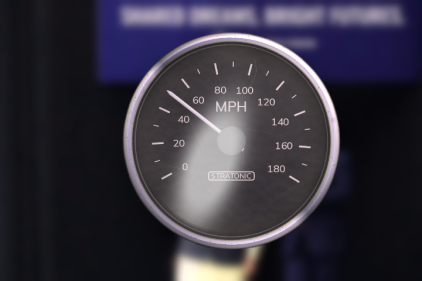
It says {"value": 50, "unit": "mph"}
